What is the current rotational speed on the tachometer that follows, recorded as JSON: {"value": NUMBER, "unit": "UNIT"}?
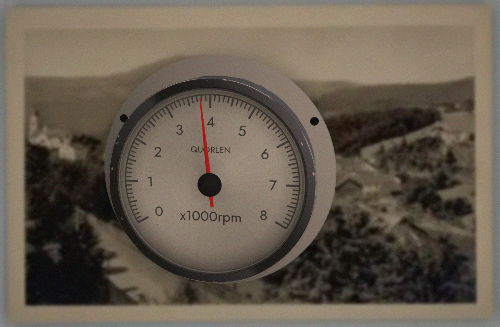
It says {"value": 3800, "unit": "rpm"}
